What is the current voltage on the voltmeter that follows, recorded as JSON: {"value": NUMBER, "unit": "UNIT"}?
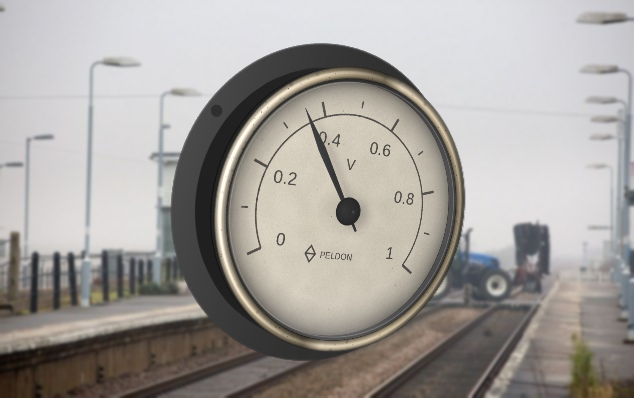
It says {"value": 0.35, "unit": "V"}
